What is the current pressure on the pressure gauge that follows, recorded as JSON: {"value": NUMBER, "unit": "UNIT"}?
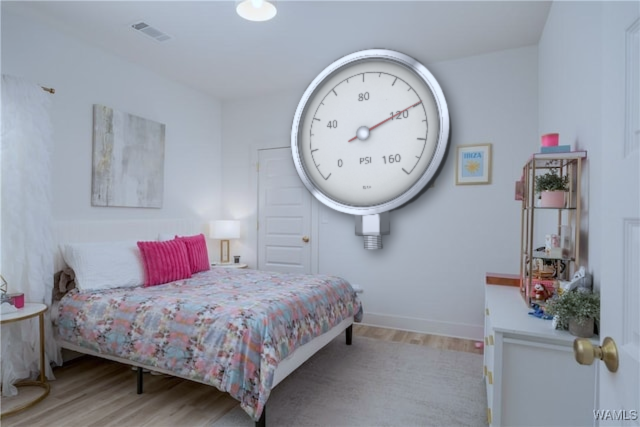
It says {"value": 120, "unit": "psi"}
